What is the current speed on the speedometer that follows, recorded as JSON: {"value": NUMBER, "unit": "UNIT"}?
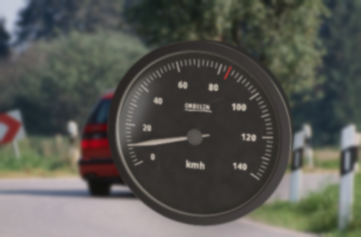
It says {"value": 10, "unit": "km/h"}
